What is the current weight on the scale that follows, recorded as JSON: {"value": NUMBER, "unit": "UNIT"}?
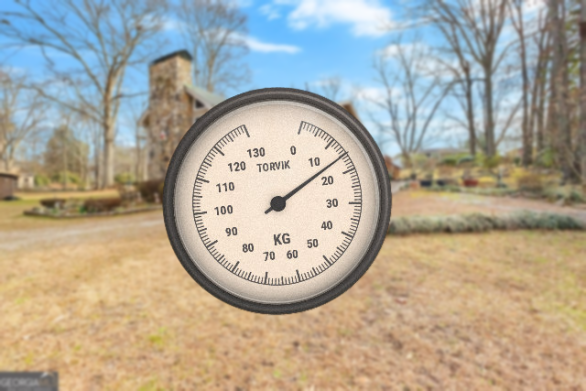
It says {"value": 15, "unit": "kg"}
